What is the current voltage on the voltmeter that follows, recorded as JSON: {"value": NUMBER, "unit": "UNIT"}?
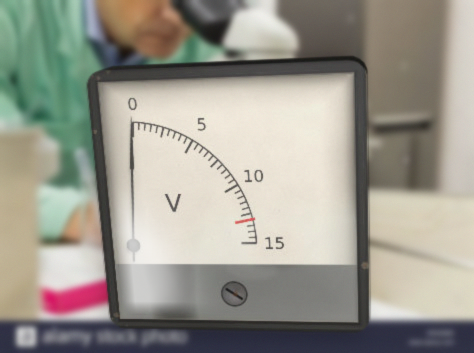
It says {"value": 0, "unit": "V"}
